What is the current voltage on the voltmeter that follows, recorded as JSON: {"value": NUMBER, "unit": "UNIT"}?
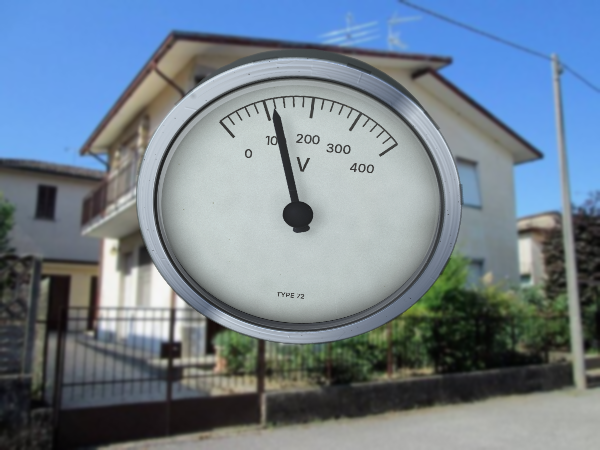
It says {"value": 120, "unit": "V"}
